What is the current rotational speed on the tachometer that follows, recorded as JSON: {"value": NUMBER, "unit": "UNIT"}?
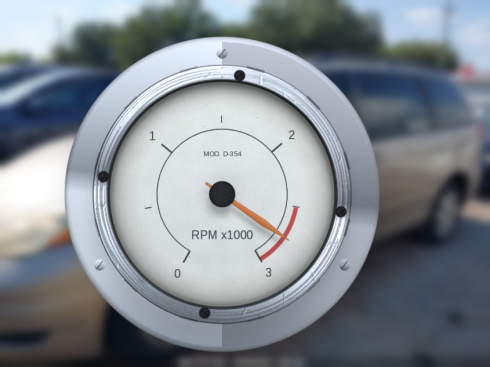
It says {"value": 2750, "unit": "rpm"}
